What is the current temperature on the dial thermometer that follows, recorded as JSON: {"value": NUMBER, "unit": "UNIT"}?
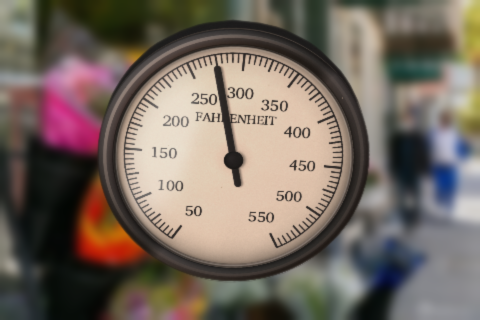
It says {"value": 275, "unit": "°F"}
